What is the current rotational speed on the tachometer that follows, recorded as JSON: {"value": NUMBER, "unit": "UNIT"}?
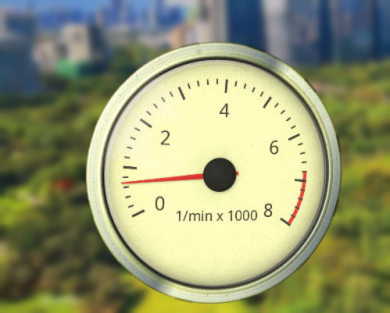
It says {"value": 700, "unit": "rpm"}
